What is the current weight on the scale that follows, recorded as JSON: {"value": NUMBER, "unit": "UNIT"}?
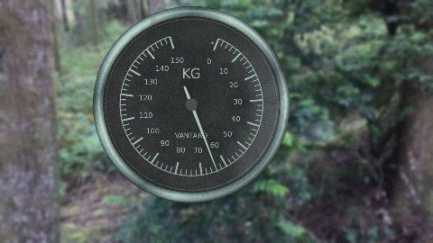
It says {"value": 64, "unit": "kg"}
